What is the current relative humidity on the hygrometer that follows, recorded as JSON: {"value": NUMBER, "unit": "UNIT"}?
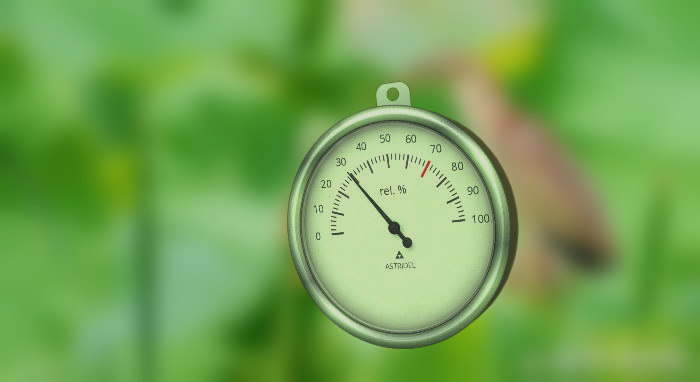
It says {"value": 30, "unit": "%"}
